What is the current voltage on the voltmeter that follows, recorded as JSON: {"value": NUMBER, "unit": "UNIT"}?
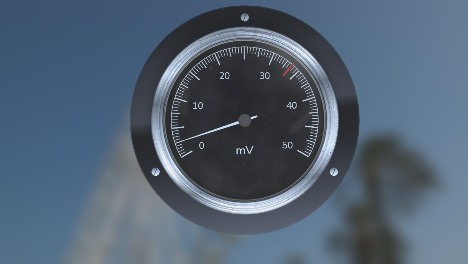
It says {"value": 2.5, "unit": "mV"}
